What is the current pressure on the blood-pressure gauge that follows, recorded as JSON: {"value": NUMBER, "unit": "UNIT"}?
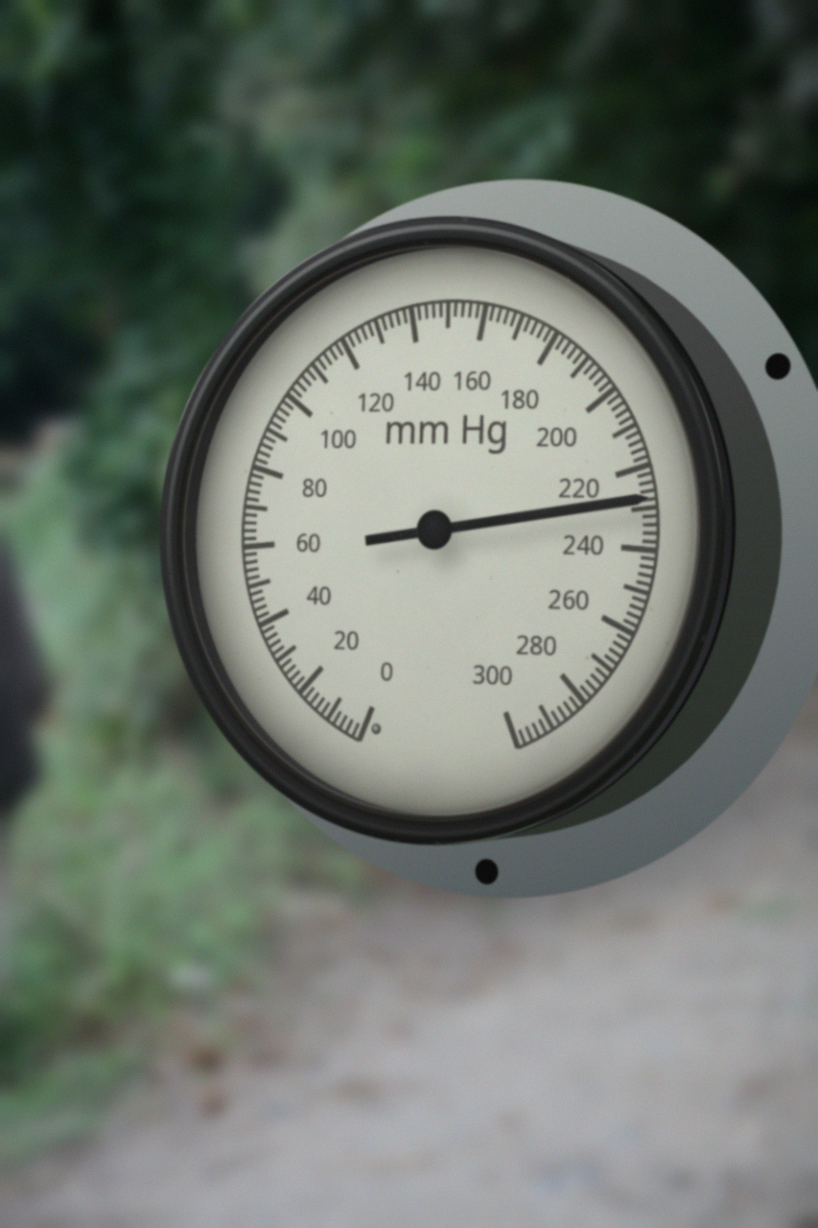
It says {"value": 228, "unit": "mmHg"}
